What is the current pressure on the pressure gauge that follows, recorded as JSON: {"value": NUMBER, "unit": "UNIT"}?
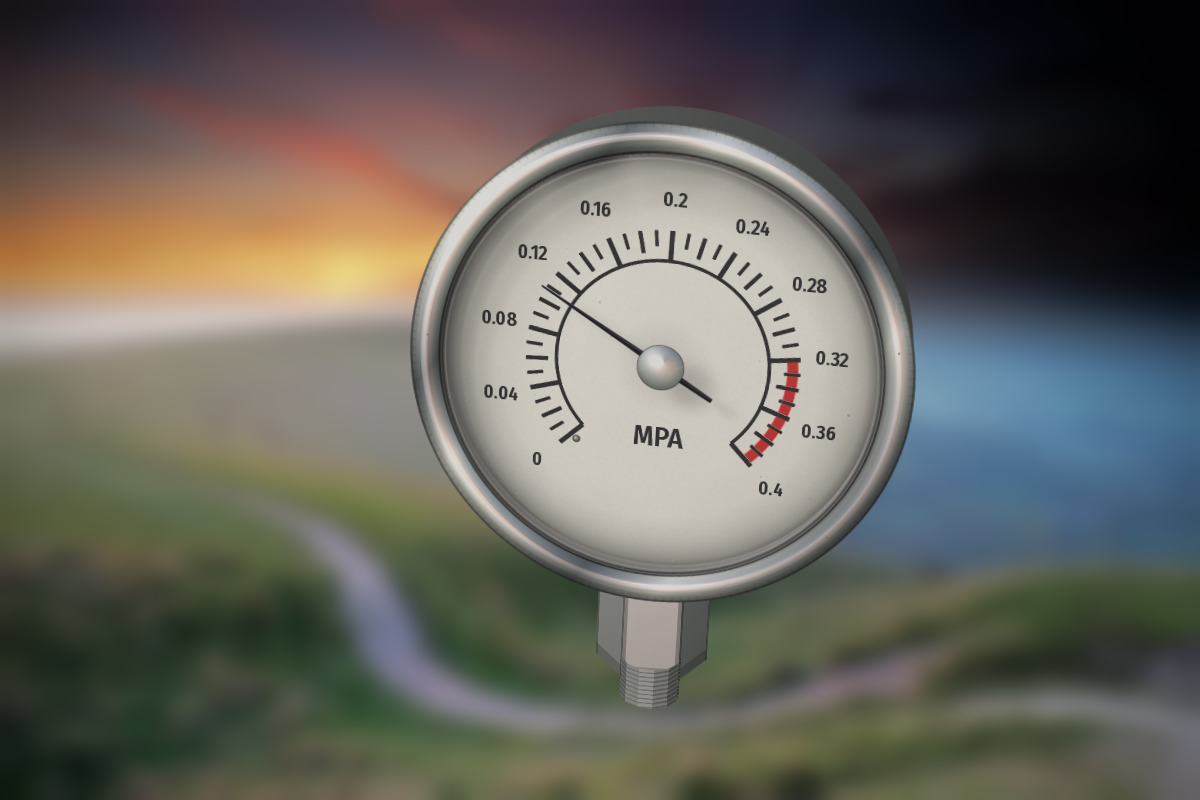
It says {"value": 0.11, "unit": "MPa"}
